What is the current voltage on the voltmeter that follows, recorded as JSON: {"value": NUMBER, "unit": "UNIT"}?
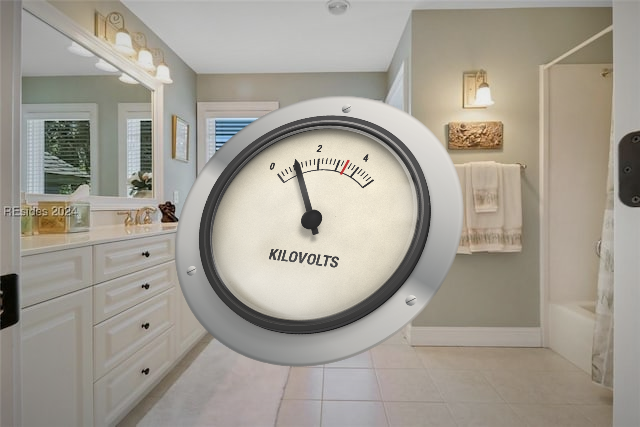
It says {"value": 1, "unit": "kV"}
